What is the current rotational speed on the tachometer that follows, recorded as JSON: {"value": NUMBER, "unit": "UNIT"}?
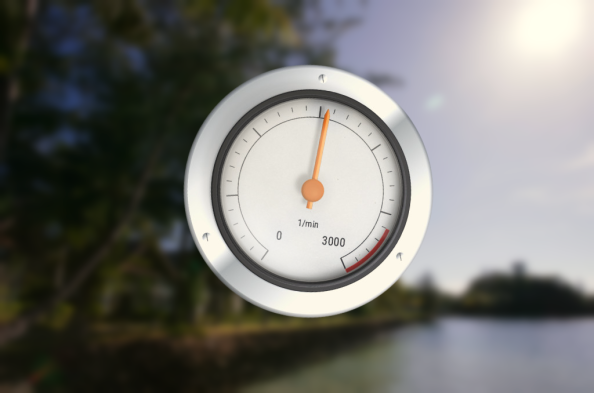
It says {"value": 1550, "unit": "rpm"}
